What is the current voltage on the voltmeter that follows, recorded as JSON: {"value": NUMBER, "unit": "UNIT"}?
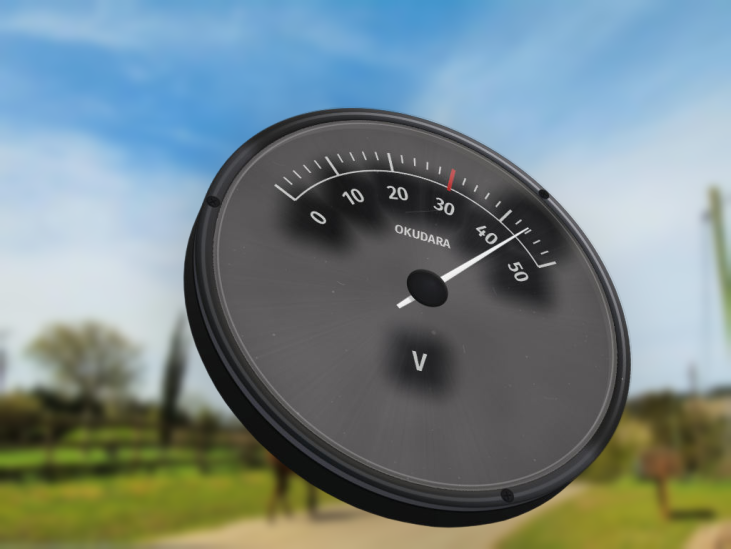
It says {"value": 44, "unit": "V"}
